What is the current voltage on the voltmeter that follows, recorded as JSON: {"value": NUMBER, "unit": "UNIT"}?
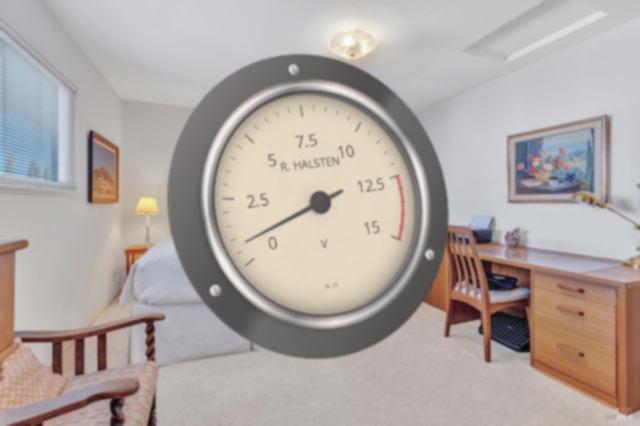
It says {"value": 0.75, "unit": "V"}
